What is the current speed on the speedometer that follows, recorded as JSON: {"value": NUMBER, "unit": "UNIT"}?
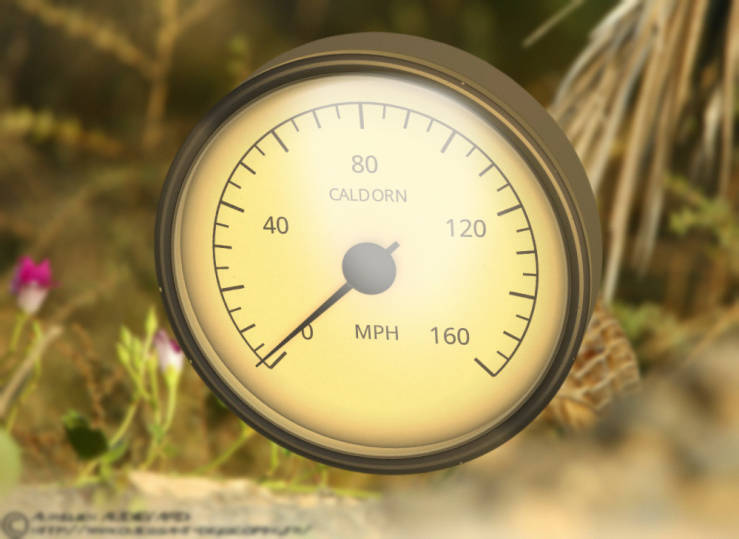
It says {"value": 2.5, "unit": "mph"}
